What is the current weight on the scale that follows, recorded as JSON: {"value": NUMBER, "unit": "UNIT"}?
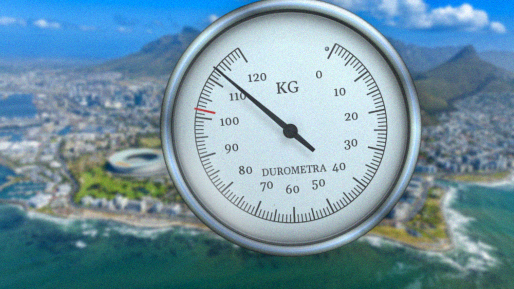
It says {"value": 113, "unit": "kg"}
